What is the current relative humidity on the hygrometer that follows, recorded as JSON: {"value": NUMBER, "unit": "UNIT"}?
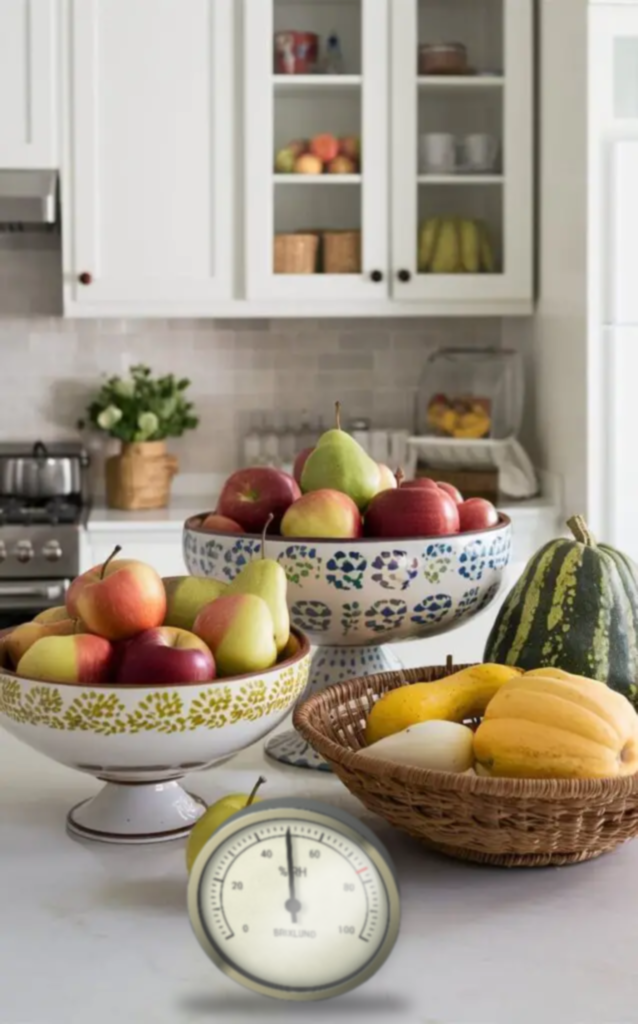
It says {"value": 50, "unit": "%"}
